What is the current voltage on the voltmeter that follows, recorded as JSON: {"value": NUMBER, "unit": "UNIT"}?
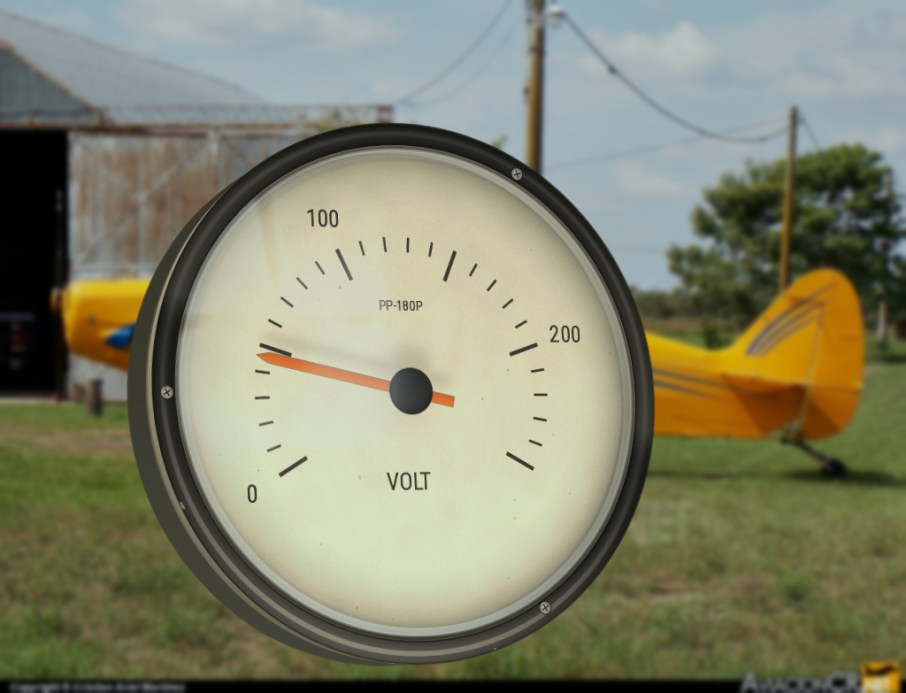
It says {"value": 45, "unit": "V"}
